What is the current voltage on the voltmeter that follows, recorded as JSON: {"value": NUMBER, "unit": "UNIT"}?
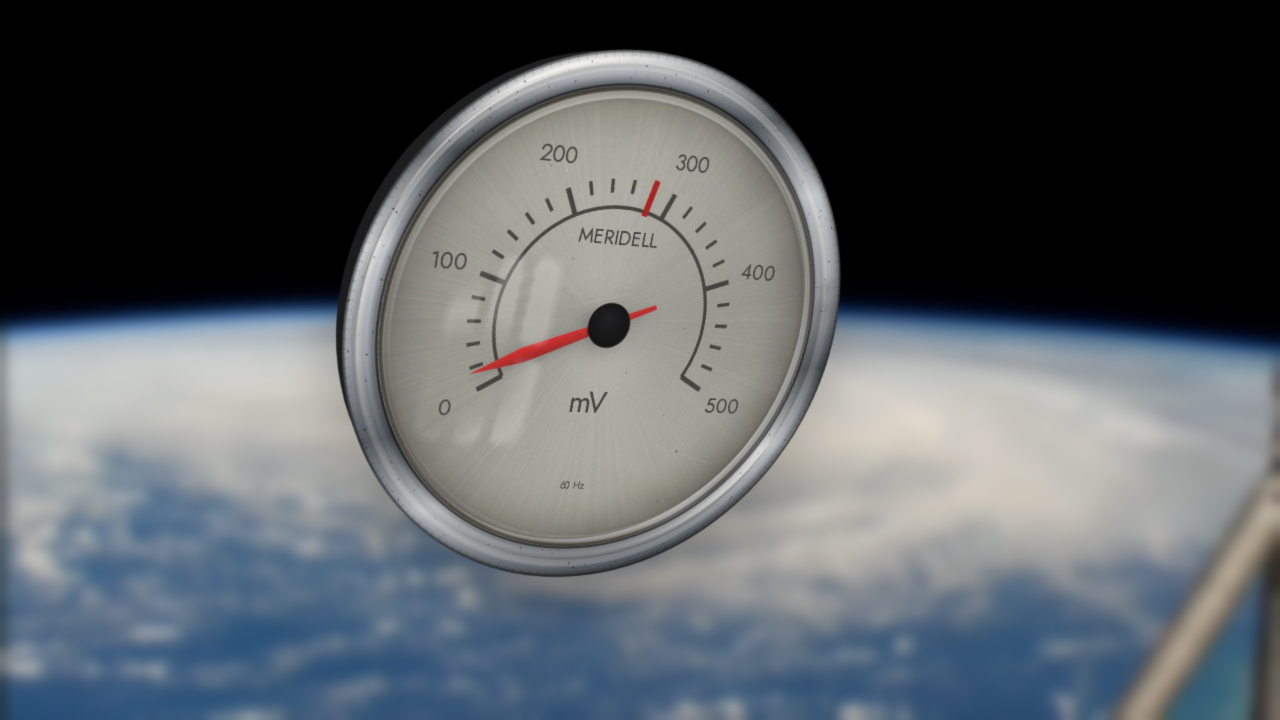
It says {"value": 20, "unit": "mV"}
